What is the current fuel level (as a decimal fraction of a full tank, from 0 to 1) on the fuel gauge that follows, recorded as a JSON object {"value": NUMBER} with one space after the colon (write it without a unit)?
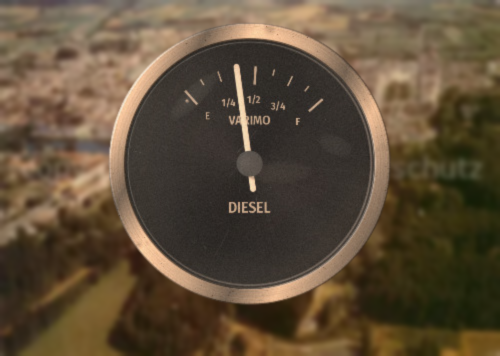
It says {"value": 0.375}
